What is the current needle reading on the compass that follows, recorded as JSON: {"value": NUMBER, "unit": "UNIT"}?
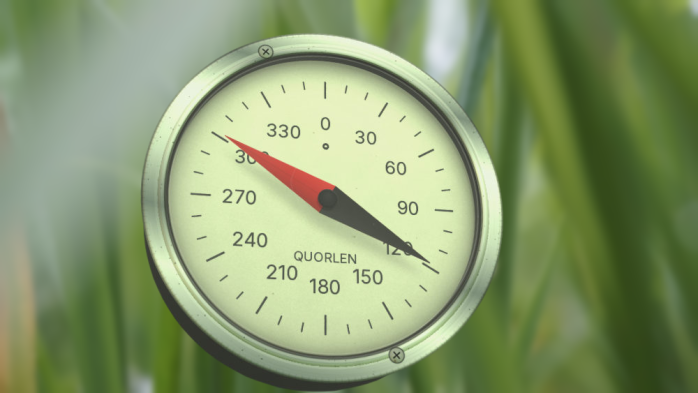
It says {"value": 300, "unit": "°"}
